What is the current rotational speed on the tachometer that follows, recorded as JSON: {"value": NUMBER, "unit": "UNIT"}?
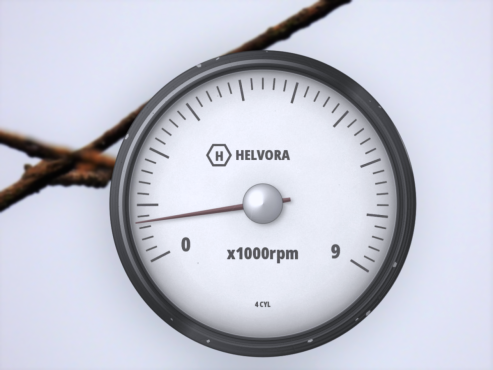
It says {"value": 700, "unit": "rpm"}
